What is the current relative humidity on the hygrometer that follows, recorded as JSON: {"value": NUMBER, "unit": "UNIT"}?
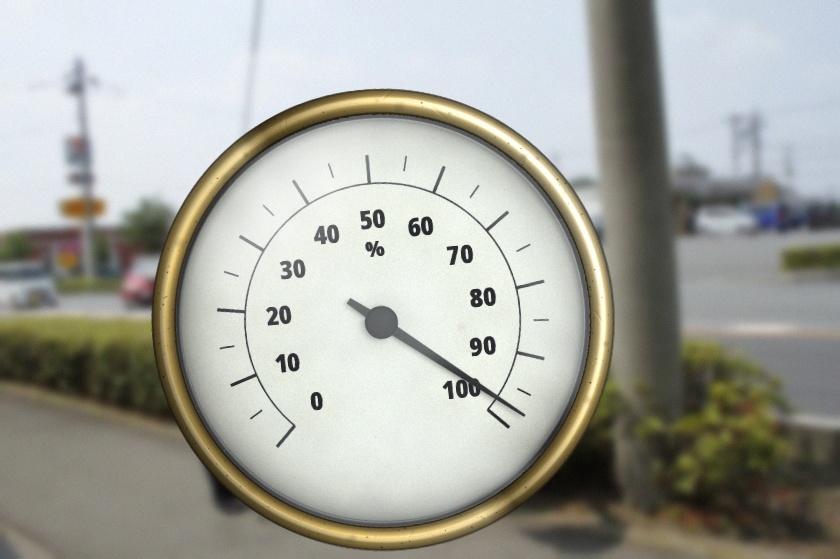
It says {"value": 97.5, "unit": "%"}
